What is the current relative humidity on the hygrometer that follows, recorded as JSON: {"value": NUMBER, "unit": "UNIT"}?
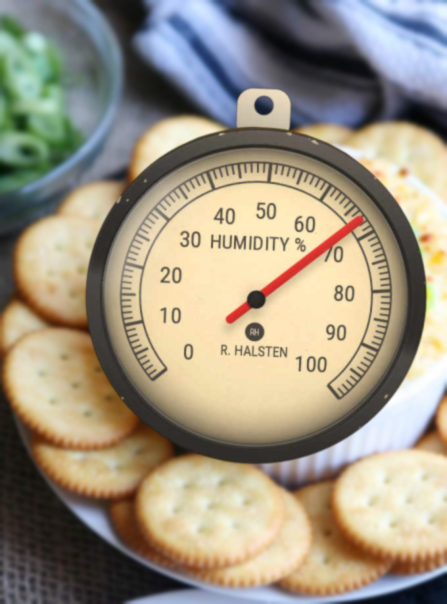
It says {"value": 67, "unit": "%"}
